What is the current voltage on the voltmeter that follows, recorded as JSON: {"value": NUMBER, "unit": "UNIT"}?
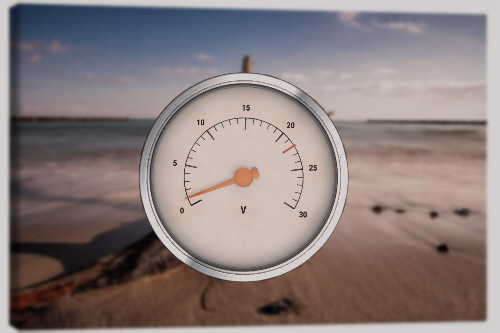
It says {"value": 1, "unit": "V"}
